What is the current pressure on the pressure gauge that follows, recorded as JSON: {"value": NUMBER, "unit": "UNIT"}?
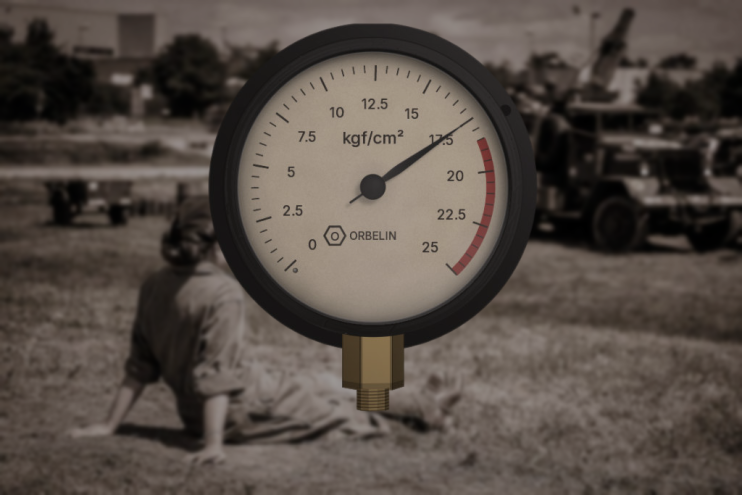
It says {"value": 17.5, "unit": "kg/cm²"}
